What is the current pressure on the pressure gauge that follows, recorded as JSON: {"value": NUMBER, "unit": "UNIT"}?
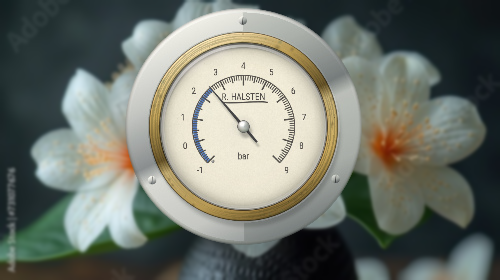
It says {"value": 2.5, "unit": "bar"}
